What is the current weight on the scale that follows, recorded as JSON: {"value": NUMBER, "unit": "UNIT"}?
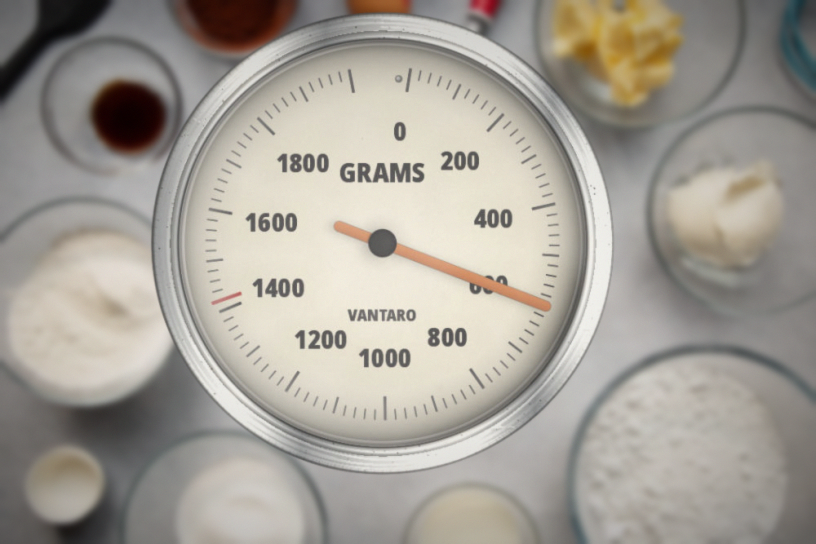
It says {"value": 600, "unit": "g"}
